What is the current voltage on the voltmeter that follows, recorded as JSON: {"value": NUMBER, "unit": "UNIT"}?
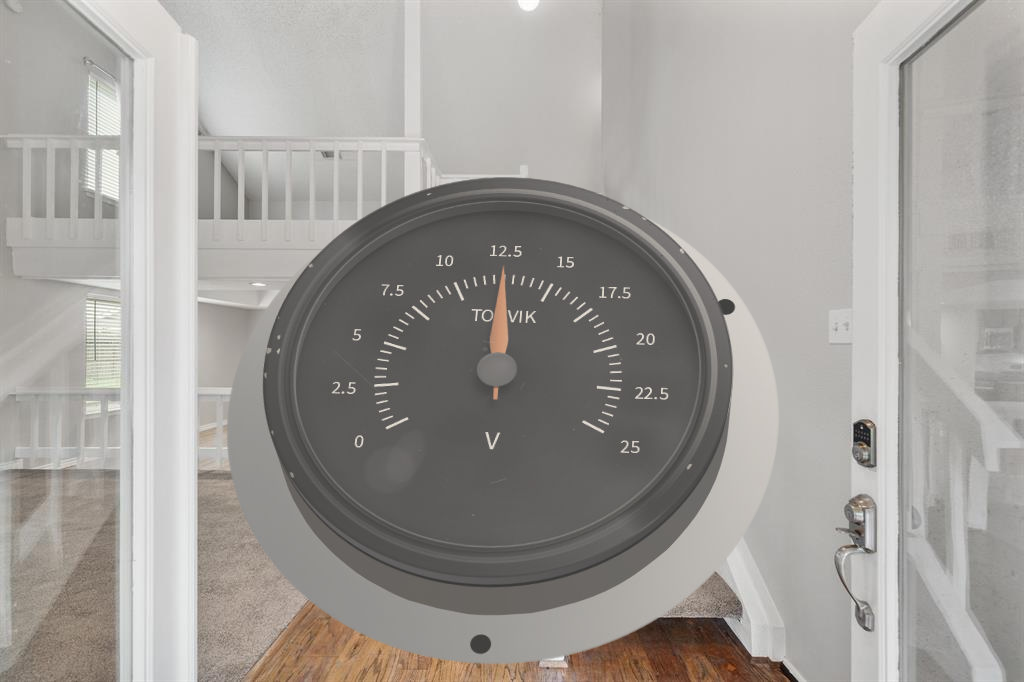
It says {"value": 12.5, "unit": "V"}
